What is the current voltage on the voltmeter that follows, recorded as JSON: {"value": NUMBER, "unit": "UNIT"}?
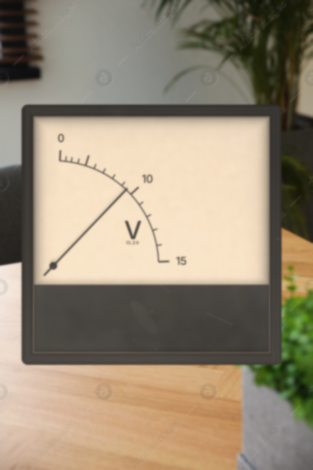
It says {"value": 9.5, "unit": "V"}
